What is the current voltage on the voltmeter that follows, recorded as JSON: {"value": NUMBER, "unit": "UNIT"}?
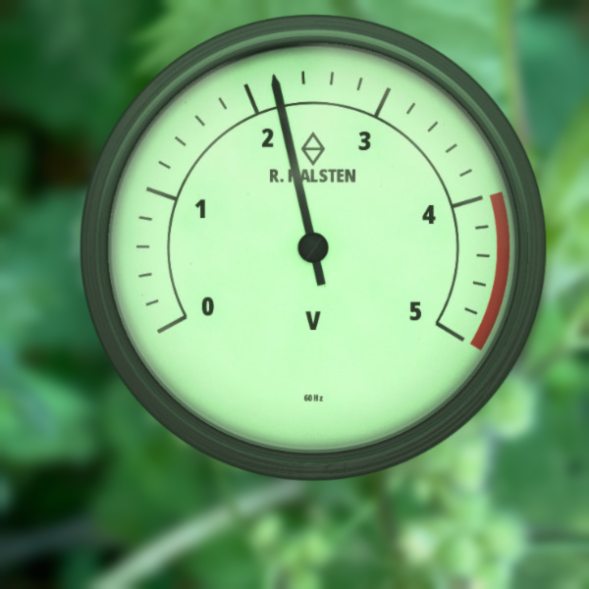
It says {"value": 2.2, "unit": "V"}
